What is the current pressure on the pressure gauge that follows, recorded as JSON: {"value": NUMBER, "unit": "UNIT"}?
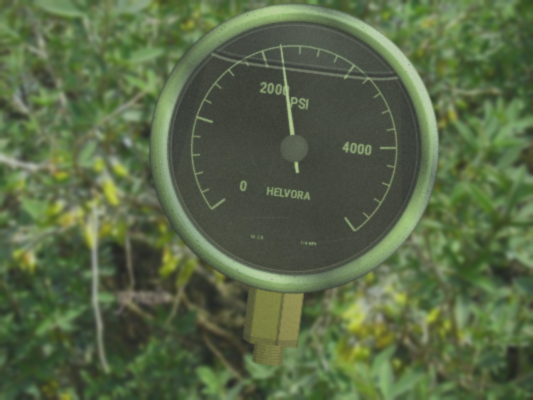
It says {"value": 2200, "unit": "psi"}
